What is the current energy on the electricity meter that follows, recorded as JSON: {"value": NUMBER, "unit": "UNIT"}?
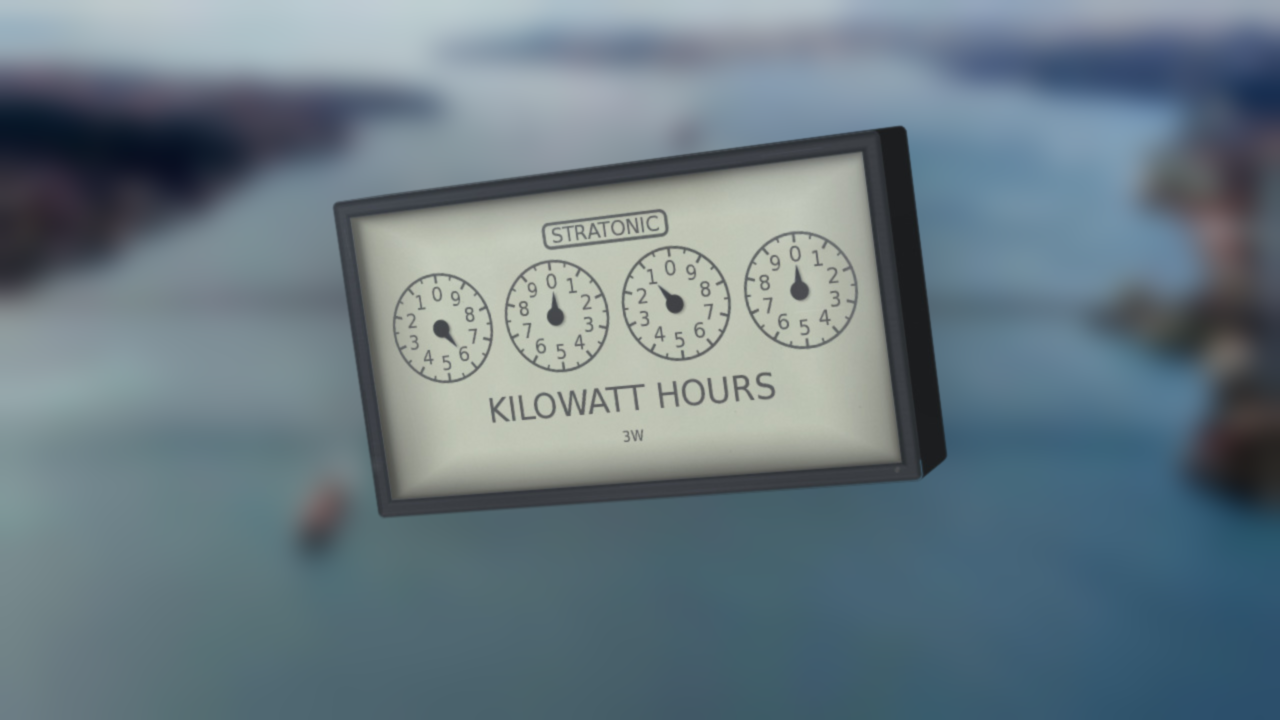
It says {"value": 6010, "unit": "kWh"}
